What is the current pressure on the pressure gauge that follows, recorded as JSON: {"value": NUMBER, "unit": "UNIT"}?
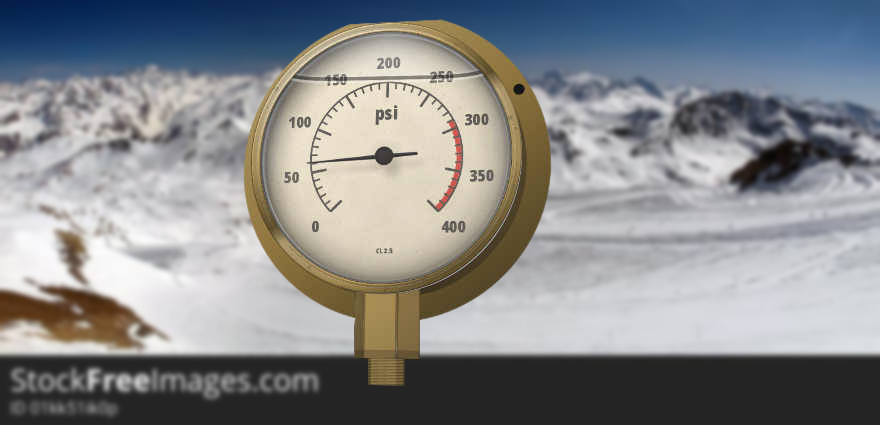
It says {"value": 60, "unit": "psi"}
